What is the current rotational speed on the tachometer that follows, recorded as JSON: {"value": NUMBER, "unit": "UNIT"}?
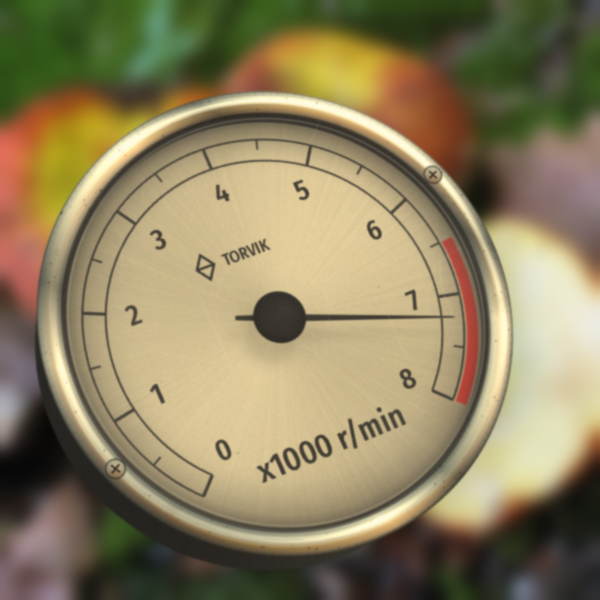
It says {"value": 7250, "unit": "rpm"}
